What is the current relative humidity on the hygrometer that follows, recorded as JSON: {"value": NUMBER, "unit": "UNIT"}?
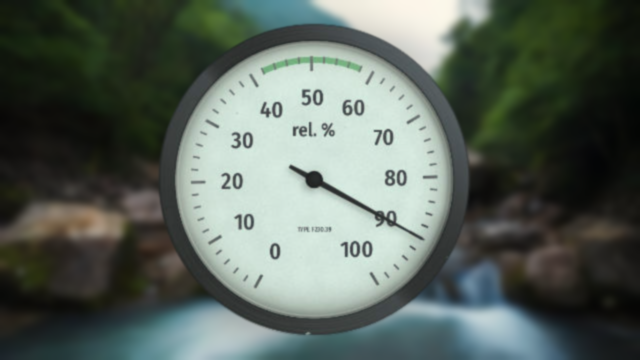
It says {"value": 90, "unit": "%"}
